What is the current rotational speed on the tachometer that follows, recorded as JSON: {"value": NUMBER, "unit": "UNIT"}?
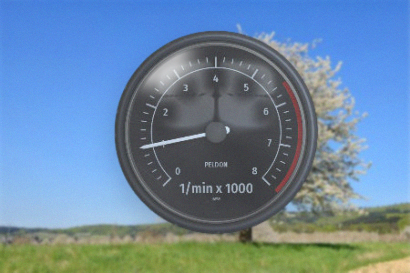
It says {"value": 1000, "unit": "rpm"}
